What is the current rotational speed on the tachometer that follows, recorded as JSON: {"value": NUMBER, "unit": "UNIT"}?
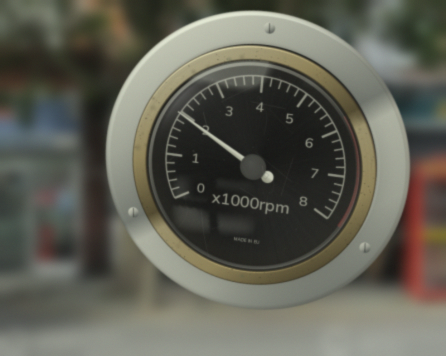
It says {"value": 2000, "unit": "rpm"}
